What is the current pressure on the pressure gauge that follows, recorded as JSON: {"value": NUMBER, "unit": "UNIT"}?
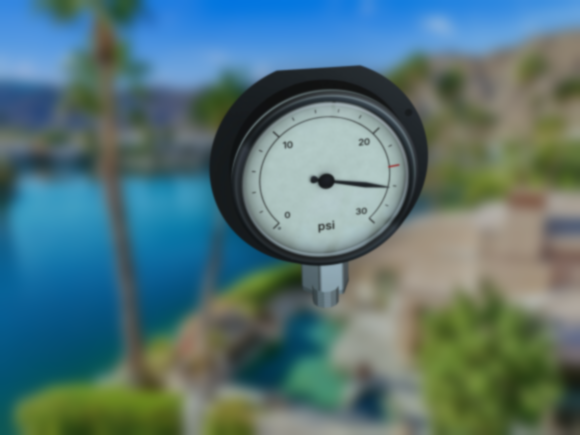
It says {"value": 26, "unit": "psi"}
